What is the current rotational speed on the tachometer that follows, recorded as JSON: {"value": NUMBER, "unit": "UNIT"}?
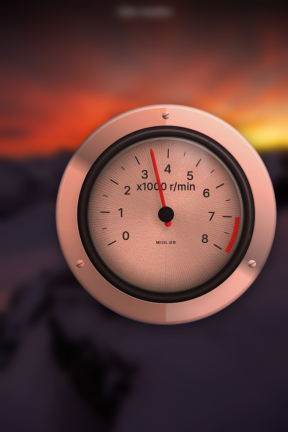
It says {"value": 3500, "unit": "rpm"}
